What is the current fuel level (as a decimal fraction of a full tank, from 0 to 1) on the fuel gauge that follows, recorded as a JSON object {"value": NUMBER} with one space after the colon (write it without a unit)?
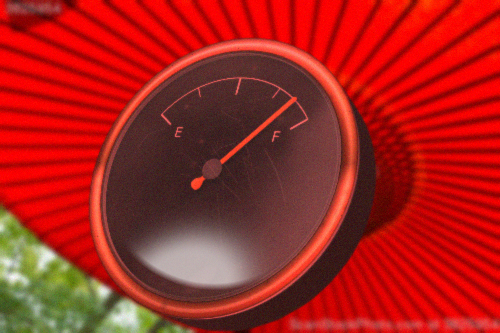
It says {"value": 0.875}
